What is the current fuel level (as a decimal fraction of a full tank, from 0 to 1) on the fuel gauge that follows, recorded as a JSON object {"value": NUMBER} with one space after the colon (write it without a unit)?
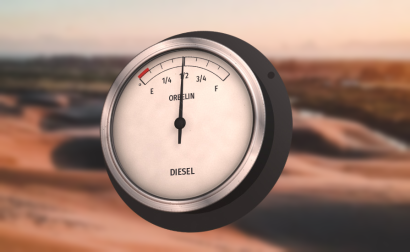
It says {"value": 0.5}
